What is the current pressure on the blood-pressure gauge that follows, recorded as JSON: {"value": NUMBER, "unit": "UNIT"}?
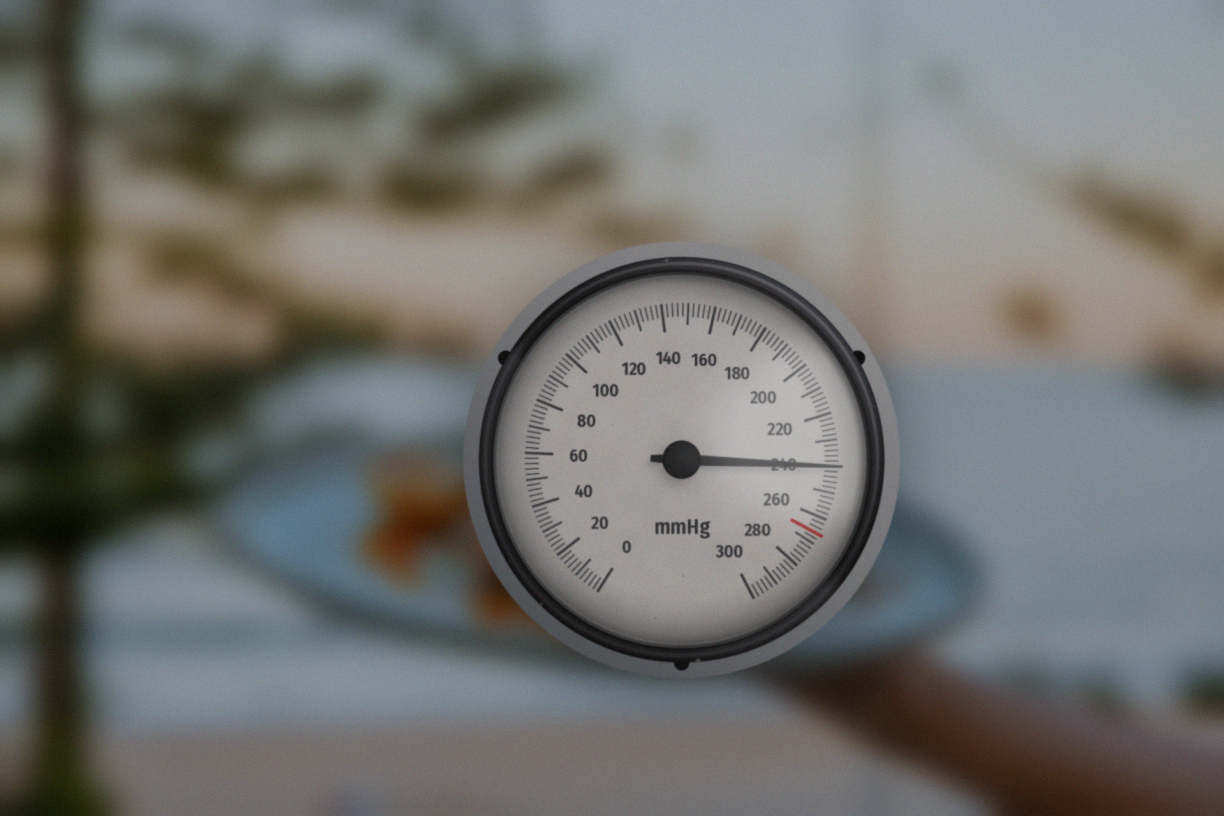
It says {"value": 240, "unit": "mmHg"}
